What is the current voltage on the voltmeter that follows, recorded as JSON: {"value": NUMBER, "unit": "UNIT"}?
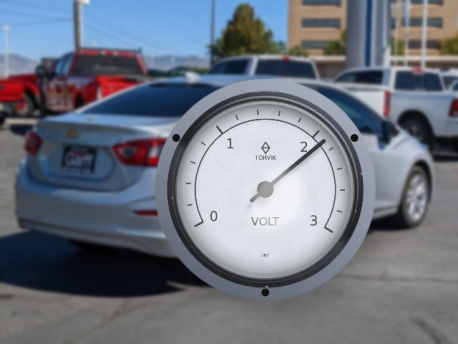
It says {"value": 2.1, "unit": "V"}
